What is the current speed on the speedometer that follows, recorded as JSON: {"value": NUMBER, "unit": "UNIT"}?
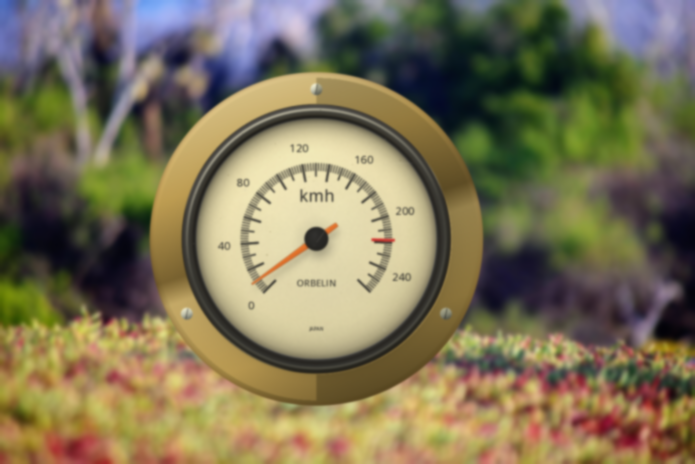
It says {"value": 10, "unit": "km/h"}
